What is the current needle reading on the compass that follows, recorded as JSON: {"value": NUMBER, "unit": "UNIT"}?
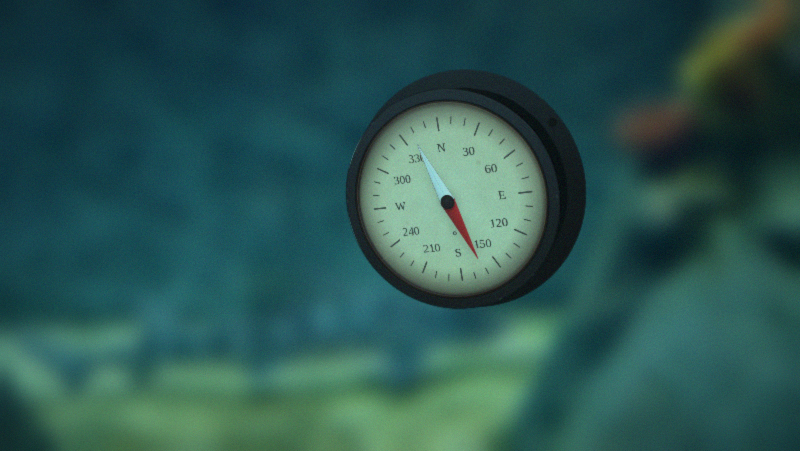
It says {"value": 160, "unit": "°"}
